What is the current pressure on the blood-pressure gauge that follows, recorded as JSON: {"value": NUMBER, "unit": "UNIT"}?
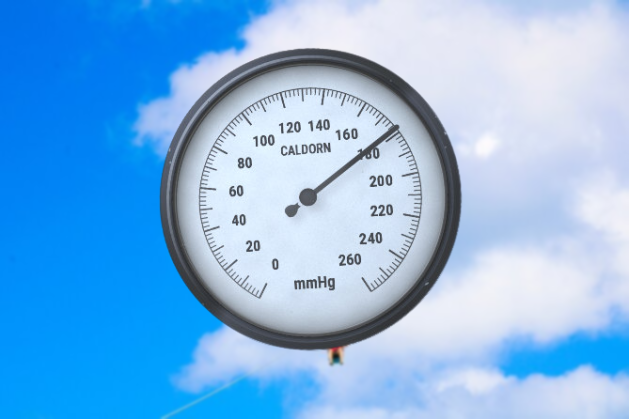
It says {"value": 178, "unit": "mmHg"}
